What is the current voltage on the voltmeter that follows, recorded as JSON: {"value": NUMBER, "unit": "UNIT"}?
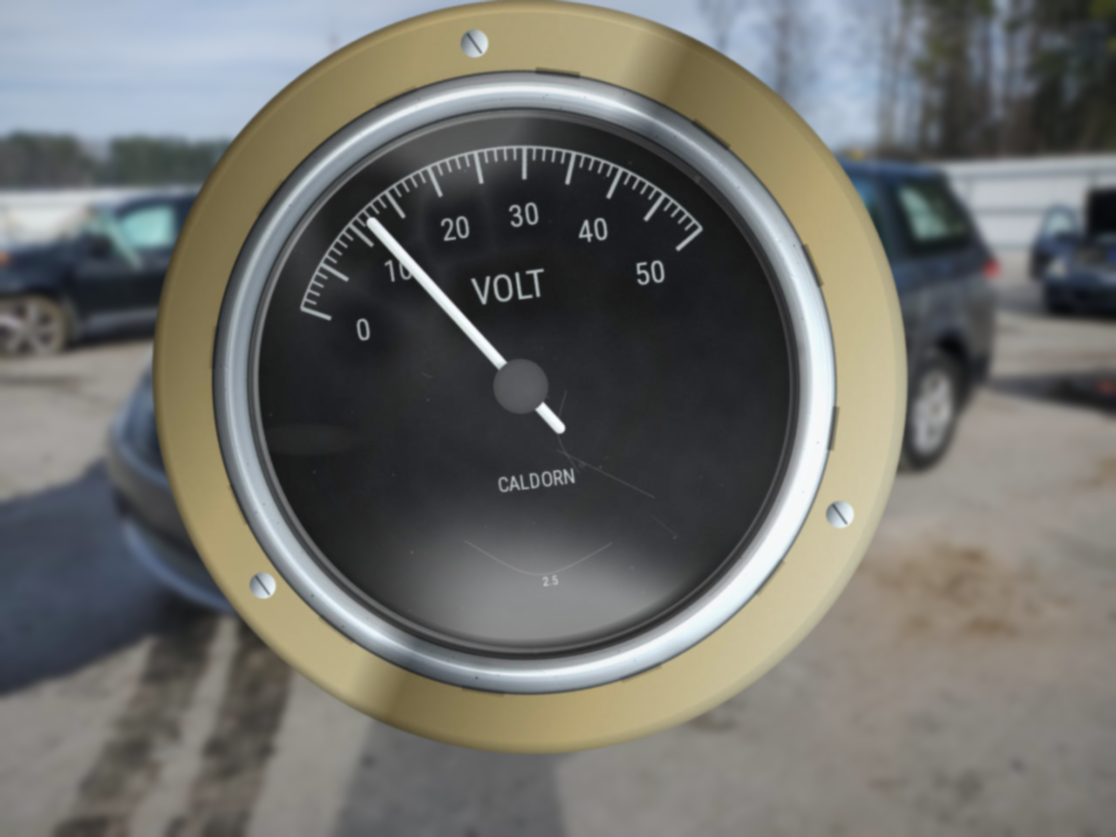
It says {"value": 12, "unit": "V"}
